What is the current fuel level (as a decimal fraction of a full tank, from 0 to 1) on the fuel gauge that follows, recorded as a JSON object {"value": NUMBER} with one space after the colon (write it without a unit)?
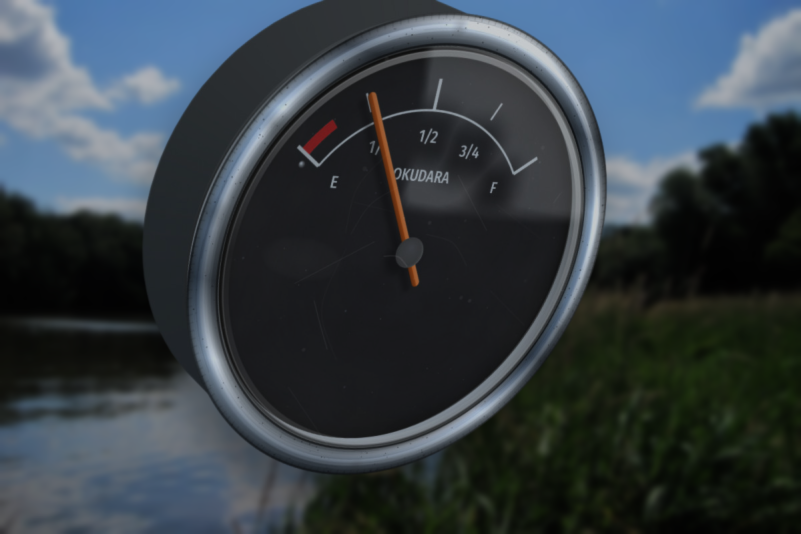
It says {"value": 0.25}
